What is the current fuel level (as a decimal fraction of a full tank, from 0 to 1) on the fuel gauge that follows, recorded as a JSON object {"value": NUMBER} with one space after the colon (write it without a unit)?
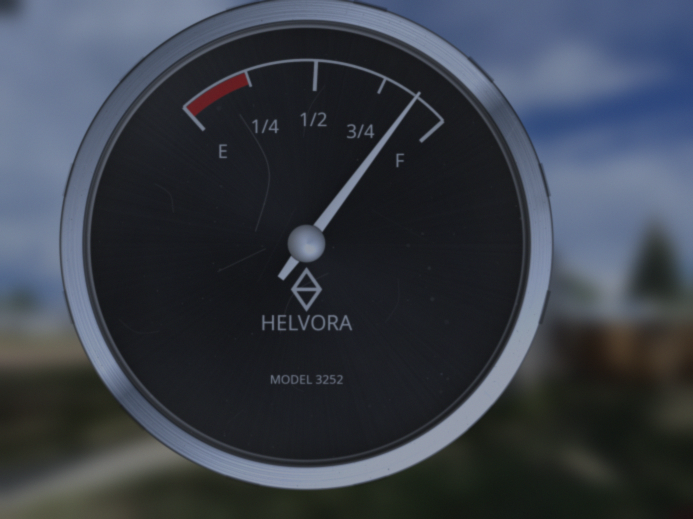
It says {"value": 0.875}
